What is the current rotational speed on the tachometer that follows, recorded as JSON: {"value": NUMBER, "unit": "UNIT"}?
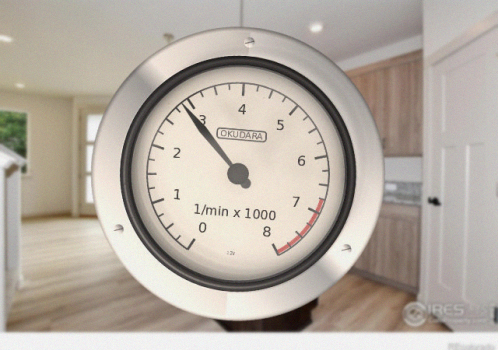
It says {"value": 2875, "unit": "rpm"}
